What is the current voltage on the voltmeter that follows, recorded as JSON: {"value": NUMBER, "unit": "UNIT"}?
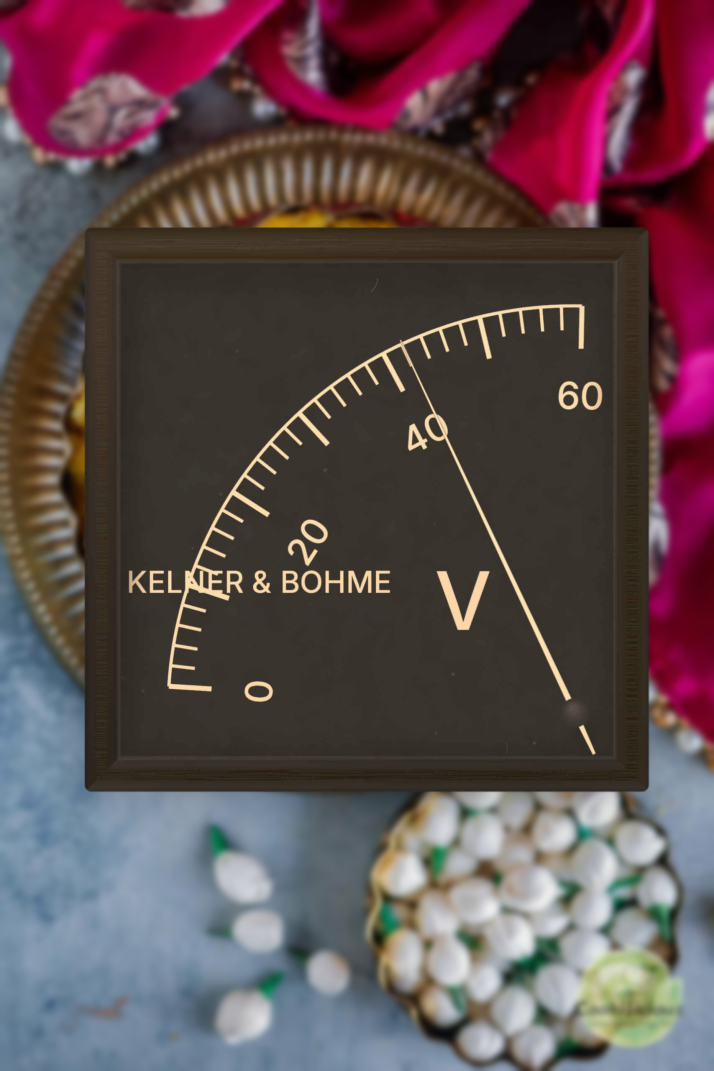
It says {"value": 42, "unit": "V"}
